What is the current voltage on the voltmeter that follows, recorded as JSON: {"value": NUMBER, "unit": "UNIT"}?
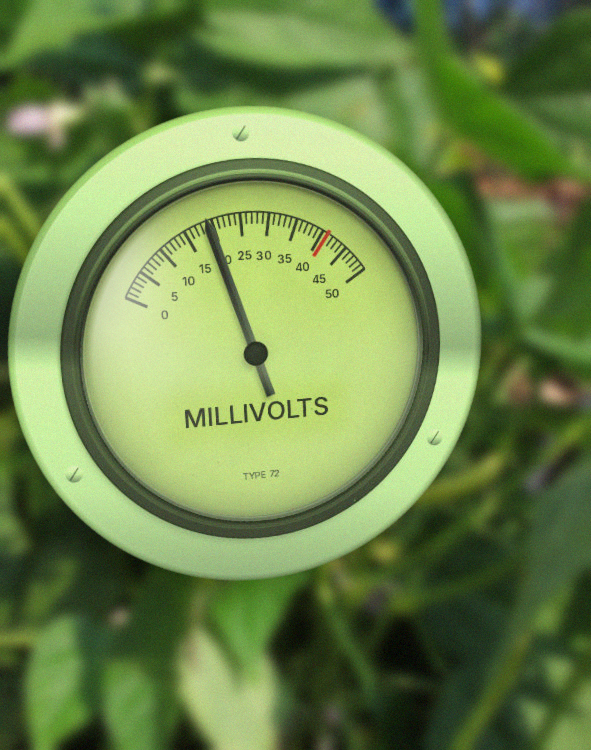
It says {"value": 19, "unit": "mV"}
